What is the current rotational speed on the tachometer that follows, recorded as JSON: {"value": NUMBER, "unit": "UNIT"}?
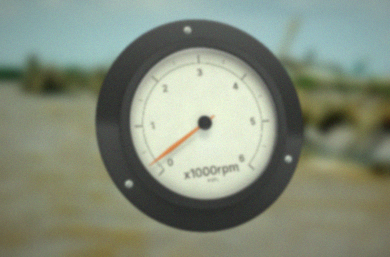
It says {"value": 250, "unit": "rpm"}
